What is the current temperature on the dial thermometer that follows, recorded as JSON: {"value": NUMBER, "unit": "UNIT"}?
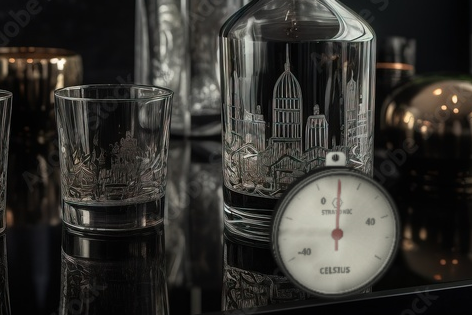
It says {"value": 10, "unit": "°C"}
